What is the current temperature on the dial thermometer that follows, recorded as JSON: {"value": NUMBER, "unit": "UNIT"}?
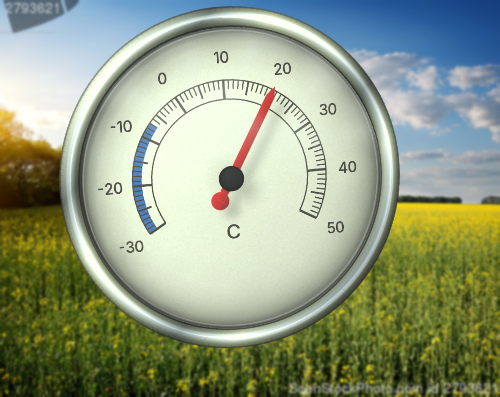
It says {"value": 20, "unit": "°C"}
